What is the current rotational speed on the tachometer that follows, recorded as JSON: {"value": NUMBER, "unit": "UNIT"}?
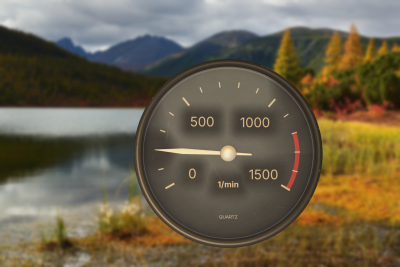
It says {"value": 200, "unit": "rpm"}
